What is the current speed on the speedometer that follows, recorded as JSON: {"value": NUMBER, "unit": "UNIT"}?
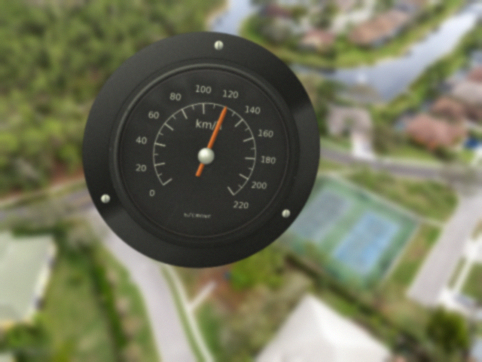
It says {"value": 120, "unit": "km/h"}
